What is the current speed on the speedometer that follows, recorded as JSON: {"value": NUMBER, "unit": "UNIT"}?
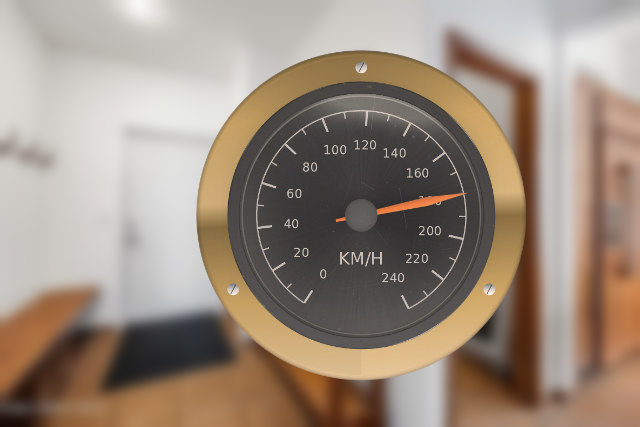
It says {"value": 180, "unit": "km/h"}
